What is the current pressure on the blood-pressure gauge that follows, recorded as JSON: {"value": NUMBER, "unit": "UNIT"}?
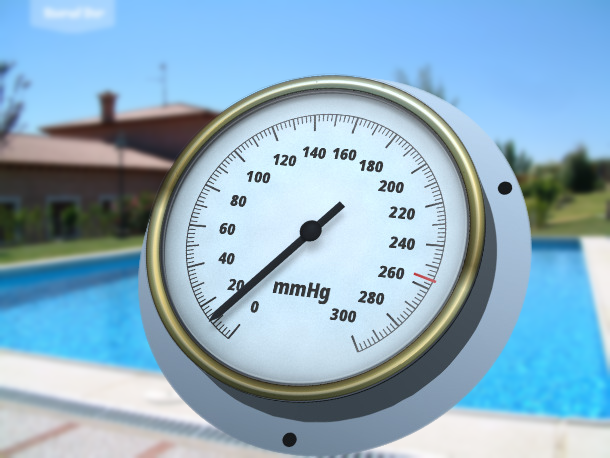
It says {"value": 10, "unit": "mmHg"}
